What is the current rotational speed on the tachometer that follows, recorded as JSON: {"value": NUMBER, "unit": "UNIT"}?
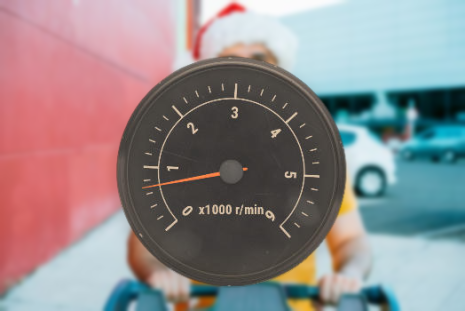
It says {"value": 700, "unit": "rpm"}
